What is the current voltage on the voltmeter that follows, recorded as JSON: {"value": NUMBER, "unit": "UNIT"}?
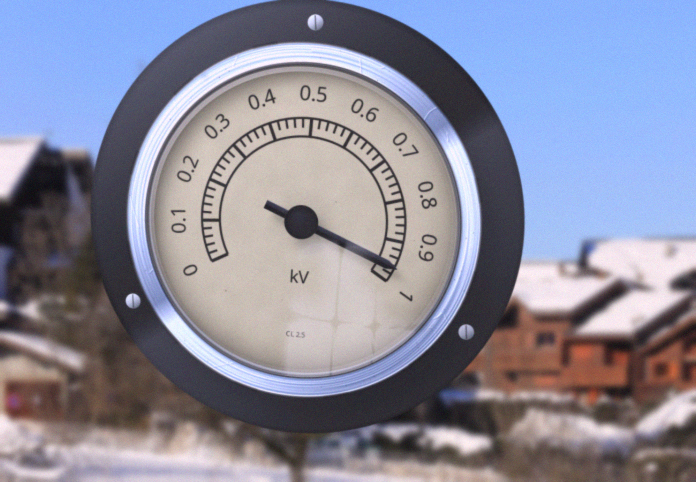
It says {"value": 0.96, "unit": "kV"}
